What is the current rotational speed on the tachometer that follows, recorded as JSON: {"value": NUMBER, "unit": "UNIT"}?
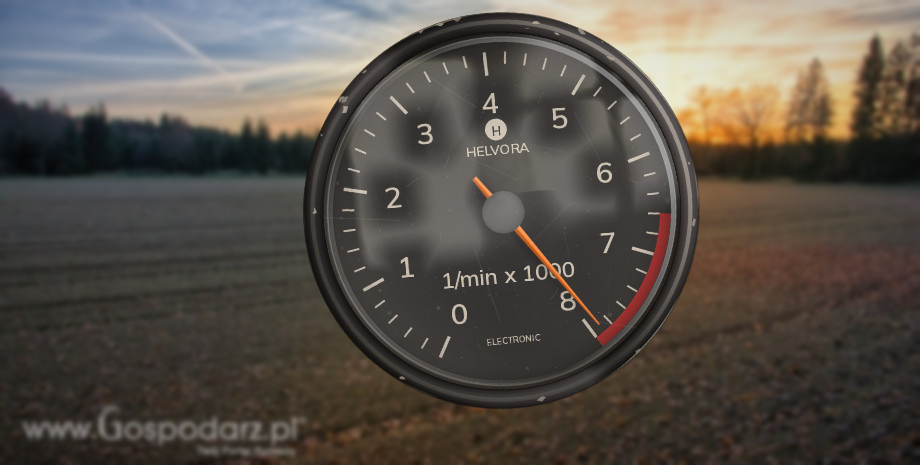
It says {"value": 7900, "unit": "rpm"}
